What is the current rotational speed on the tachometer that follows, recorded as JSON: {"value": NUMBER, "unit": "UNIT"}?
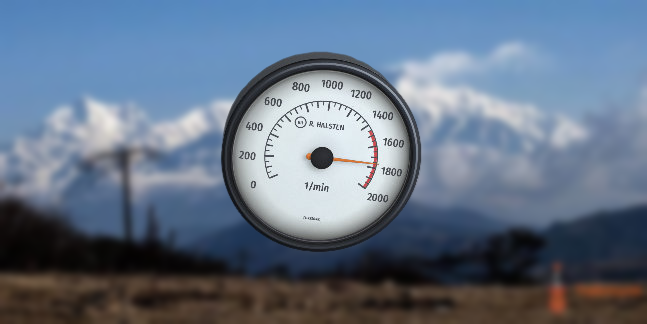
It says {"value": 1750, "unit": "rpm"}
